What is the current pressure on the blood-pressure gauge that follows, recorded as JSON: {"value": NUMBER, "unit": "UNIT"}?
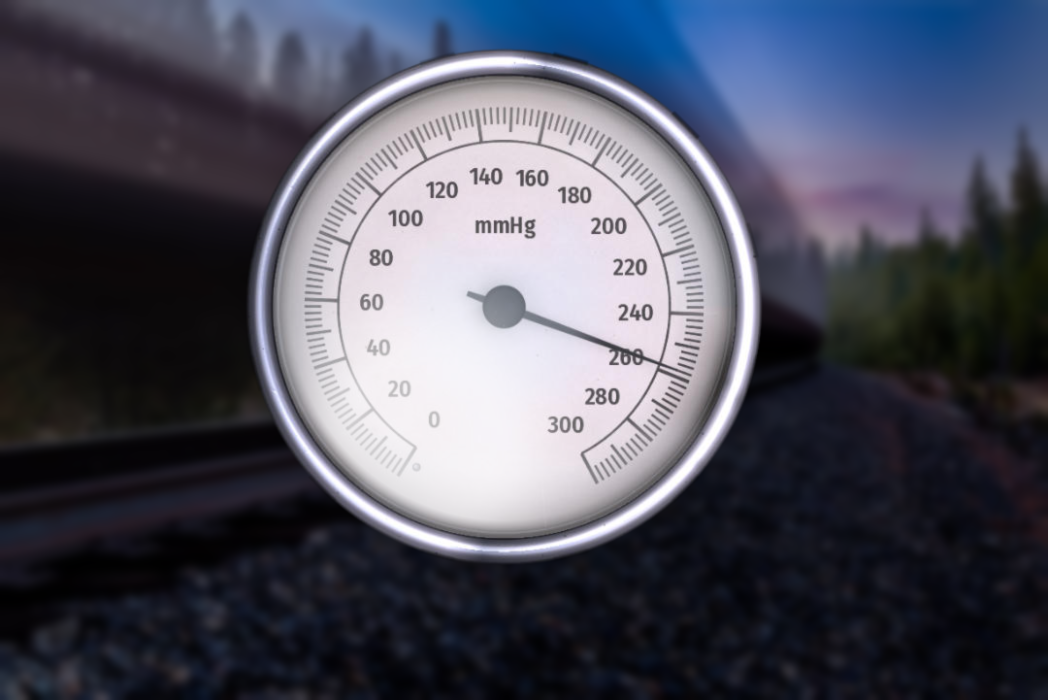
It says {"value": 258, "unit": "mmHg"}
